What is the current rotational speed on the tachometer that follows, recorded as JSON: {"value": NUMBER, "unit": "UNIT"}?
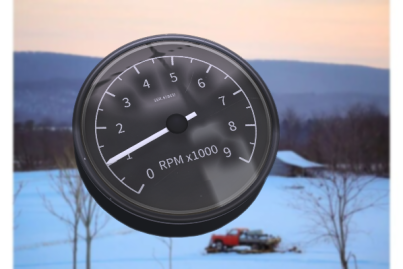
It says {"value": 1000, "unit": "rpm"}
